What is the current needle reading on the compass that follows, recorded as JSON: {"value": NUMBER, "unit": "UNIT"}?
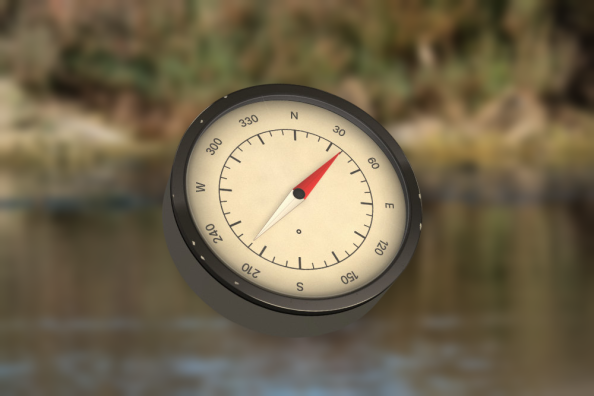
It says {"value": 40, "unit": "°"}
